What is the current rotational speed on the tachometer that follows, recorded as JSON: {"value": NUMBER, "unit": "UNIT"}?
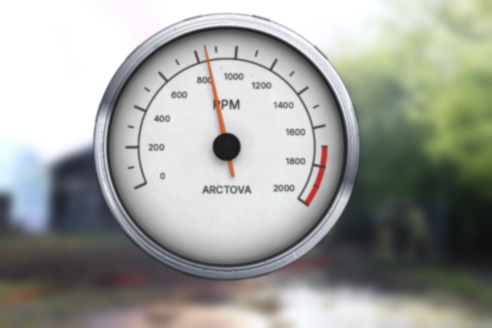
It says {"value": 850, "unit": "rpm"}
